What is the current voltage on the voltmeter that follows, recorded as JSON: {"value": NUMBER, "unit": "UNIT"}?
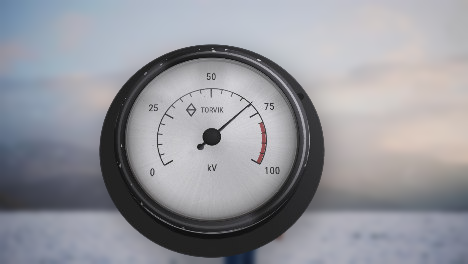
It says {"value": 70, "unit": "kV"}
